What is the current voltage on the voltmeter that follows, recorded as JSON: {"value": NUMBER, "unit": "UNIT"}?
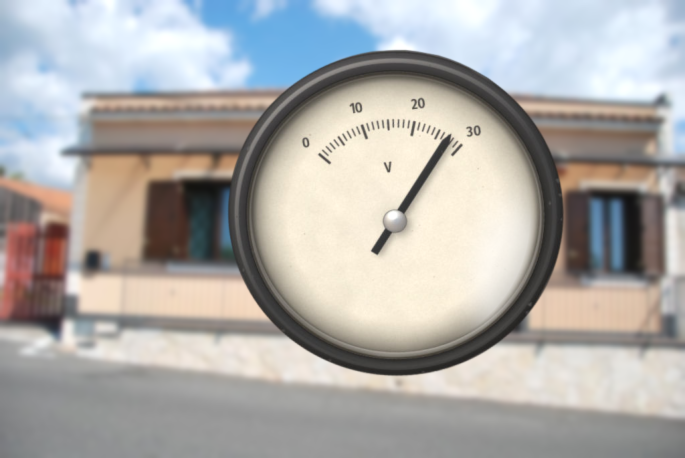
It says {"value": 27, "unit": "V"}
